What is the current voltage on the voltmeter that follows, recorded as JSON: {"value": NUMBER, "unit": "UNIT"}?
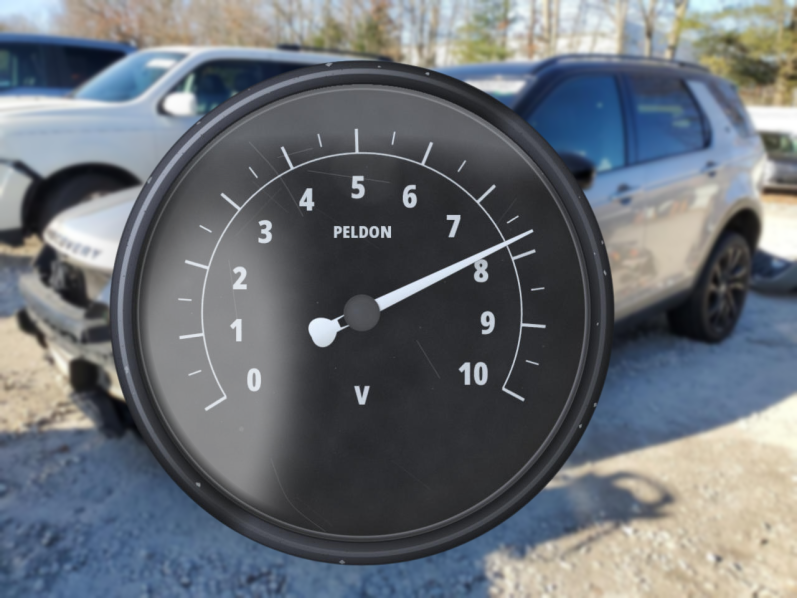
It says {"value": 7.75, "unit": "V"}
